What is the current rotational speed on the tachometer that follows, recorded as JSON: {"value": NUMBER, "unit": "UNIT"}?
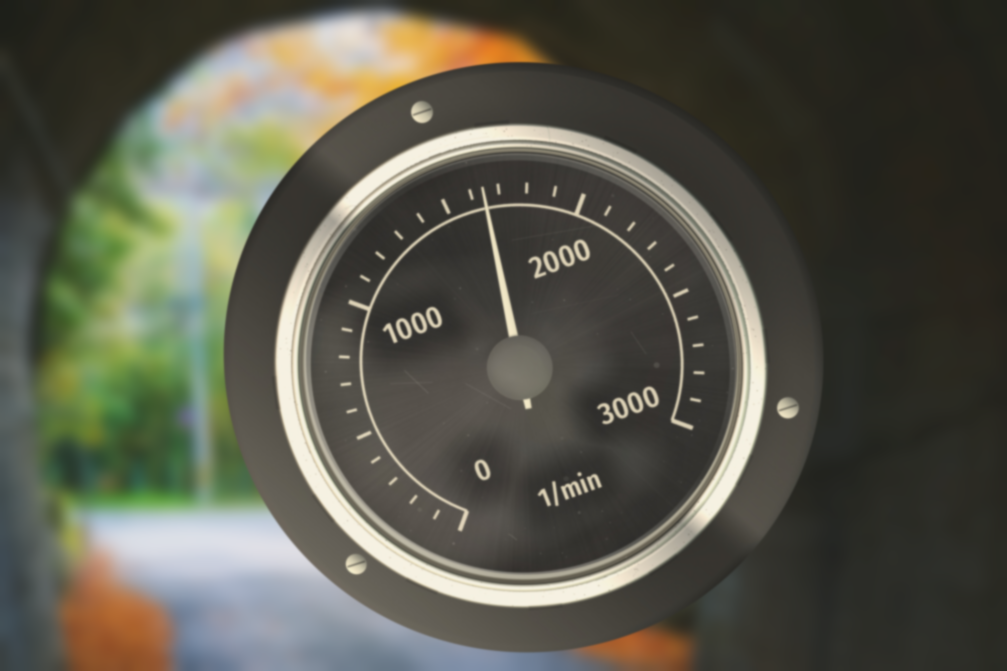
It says {"value": 1650, "unit": "rpm"}
